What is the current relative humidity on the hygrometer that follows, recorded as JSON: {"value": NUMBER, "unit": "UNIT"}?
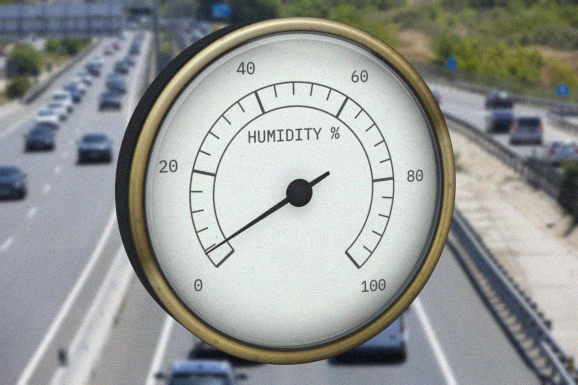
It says {"value": 4, "unit": "%"}
